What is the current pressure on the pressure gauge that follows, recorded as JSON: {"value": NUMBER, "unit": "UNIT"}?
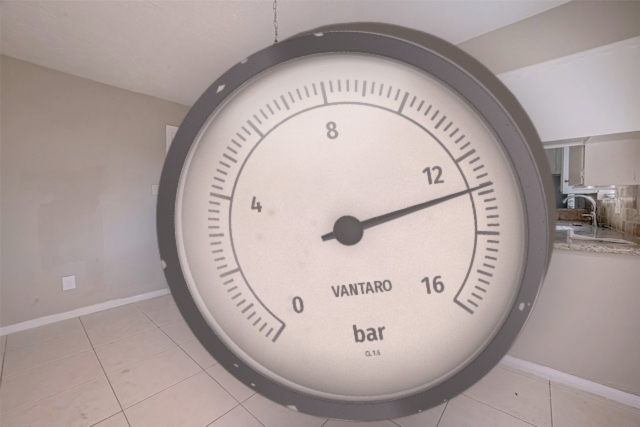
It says {"value": 12.8, "unit": "bar"}
